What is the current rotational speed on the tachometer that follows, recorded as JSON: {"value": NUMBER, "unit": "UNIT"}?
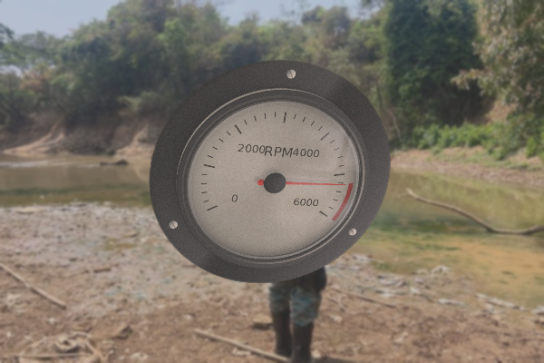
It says {"value": 5200, "unit": "rpm"}
